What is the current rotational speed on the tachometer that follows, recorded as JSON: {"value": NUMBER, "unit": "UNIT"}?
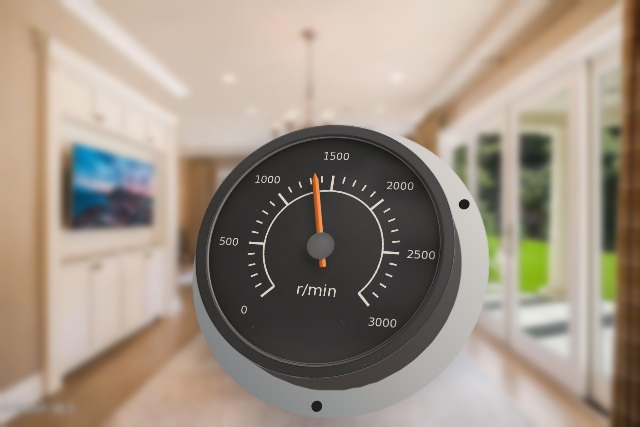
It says {"value": 1350, "unit": "rpm"}
